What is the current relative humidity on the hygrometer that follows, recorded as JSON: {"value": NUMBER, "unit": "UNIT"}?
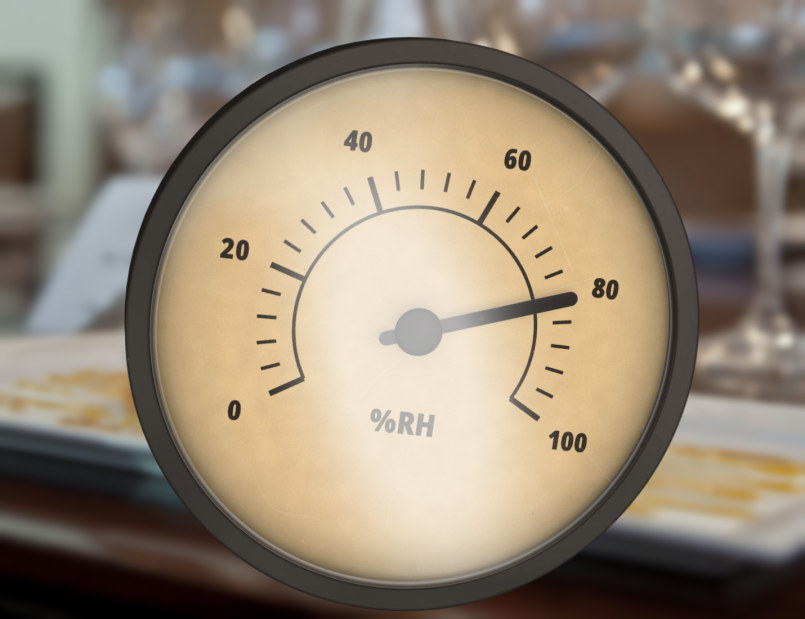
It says {"value": 80, "unit": "%"}
